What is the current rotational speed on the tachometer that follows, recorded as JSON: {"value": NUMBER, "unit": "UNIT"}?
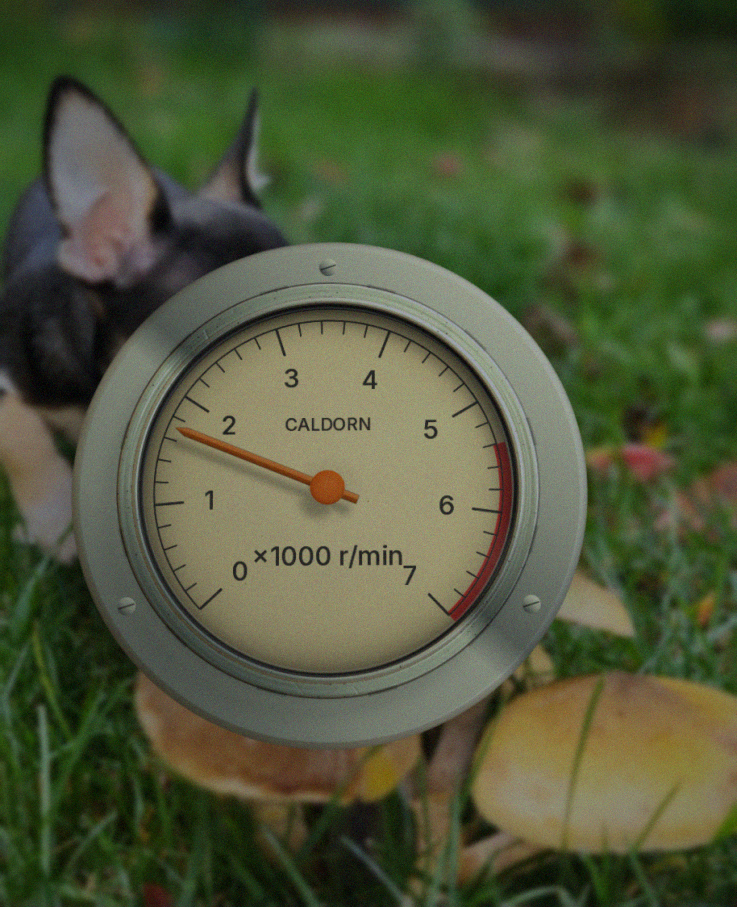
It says {"value": 1700, "unit": "rpm"}
